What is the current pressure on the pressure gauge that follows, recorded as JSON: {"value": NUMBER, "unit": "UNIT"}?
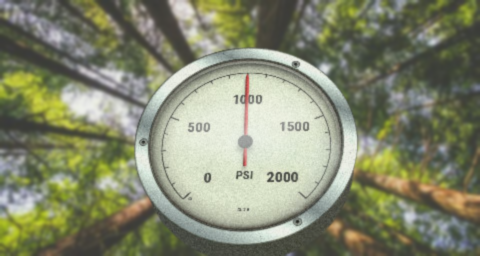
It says {"value": 1000, "unit": "psi"}
